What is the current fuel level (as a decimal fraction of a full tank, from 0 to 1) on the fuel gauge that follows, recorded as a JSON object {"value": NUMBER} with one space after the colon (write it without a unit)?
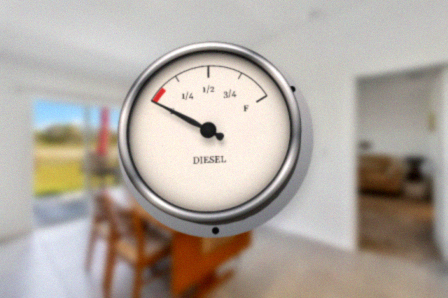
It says {"value": 0}
